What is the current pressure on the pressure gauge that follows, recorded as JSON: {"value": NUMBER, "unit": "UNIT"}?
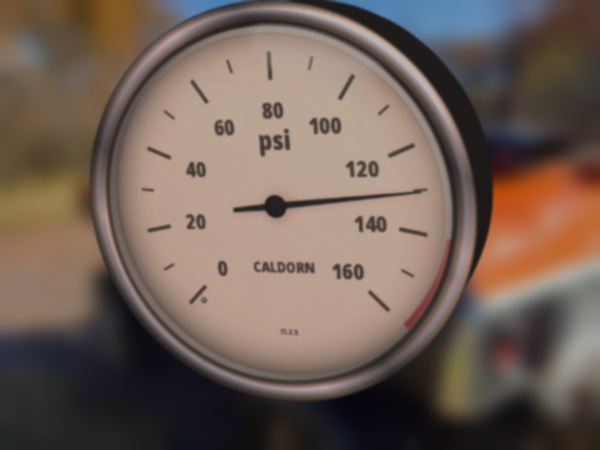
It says {"value": 130, "unit": "psi"}
